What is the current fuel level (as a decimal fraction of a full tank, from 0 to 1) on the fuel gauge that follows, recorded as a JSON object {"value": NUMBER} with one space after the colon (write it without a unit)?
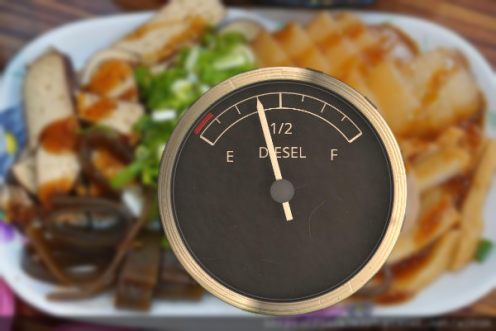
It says {"value": 0.375}
